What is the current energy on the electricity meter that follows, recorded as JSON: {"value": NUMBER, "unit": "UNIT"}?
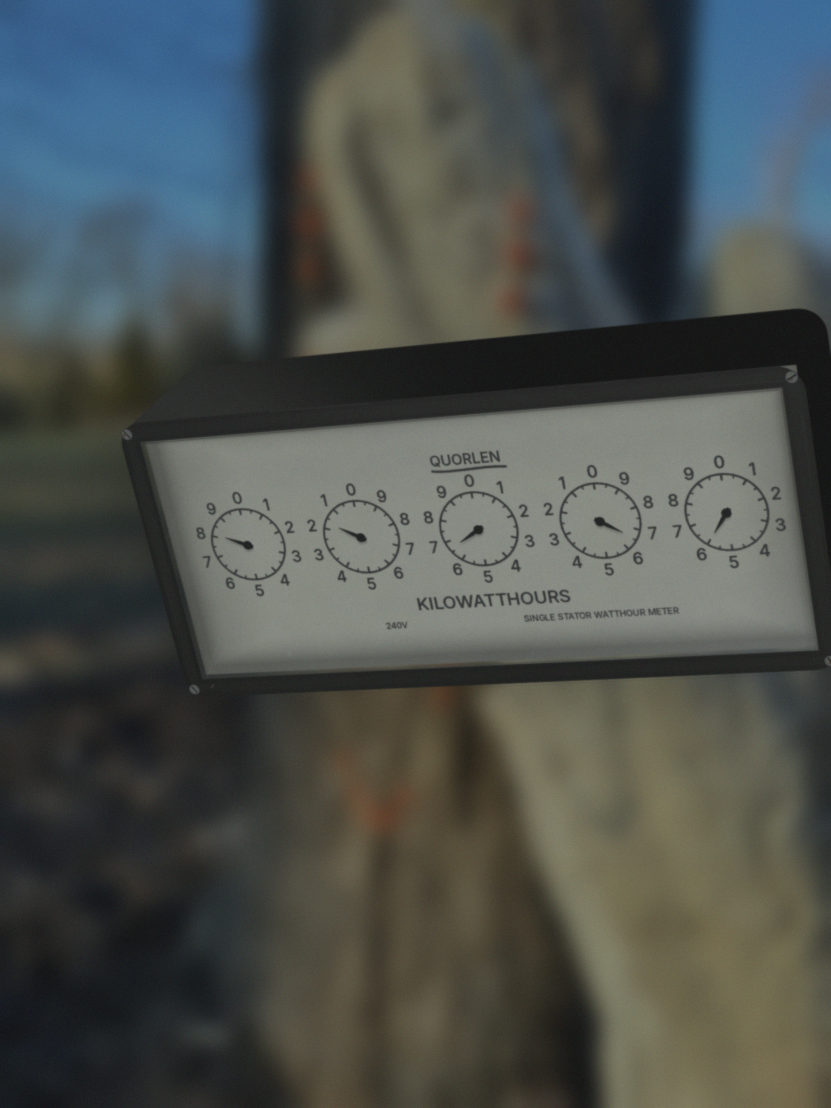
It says {"value": 81666, "unit": "kWh"}
